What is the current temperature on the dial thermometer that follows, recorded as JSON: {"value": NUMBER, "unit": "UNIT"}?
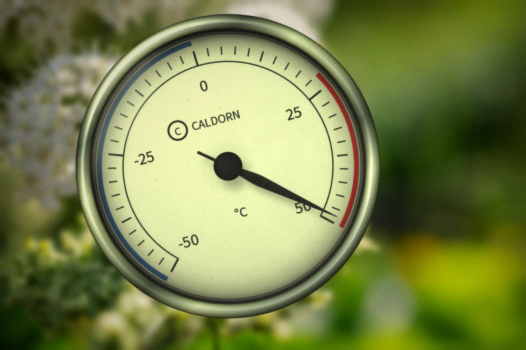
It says {"value": 48.75, "unit": "°C"}
